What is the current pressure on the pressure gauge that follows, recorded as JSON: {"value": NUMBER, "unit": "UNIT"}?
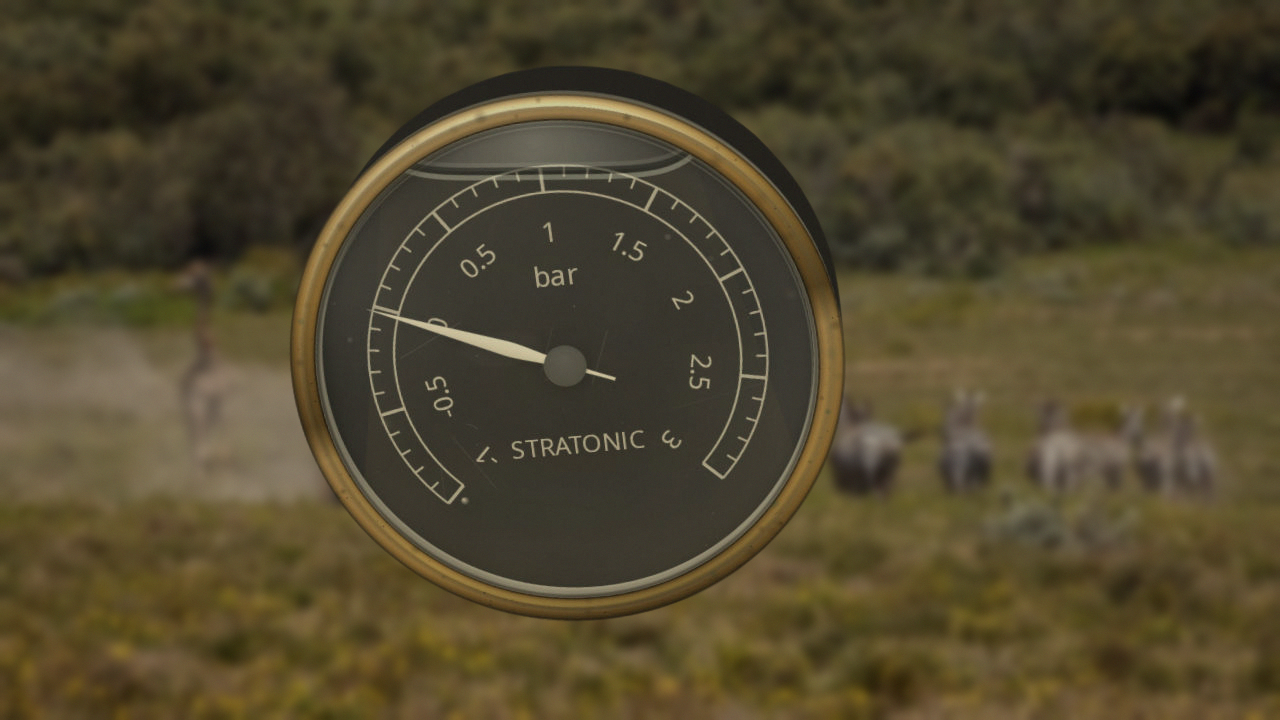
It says {"value": 0, "unit": "bar"}
